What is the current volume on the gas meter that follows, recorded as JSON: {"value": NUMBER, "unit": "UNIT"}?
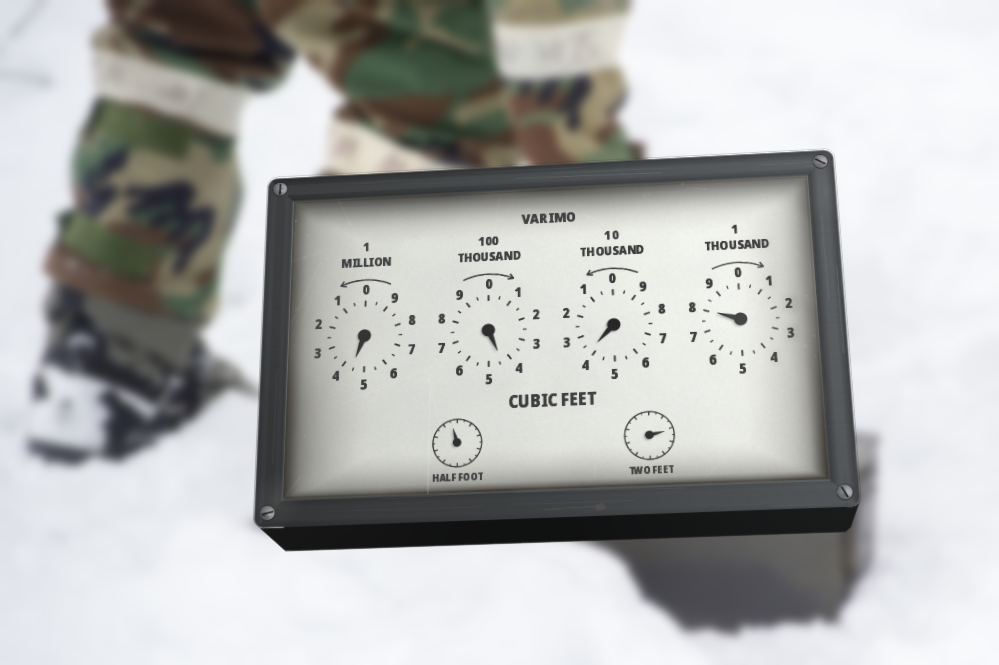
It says {"value": 443800, "unit": "ft³"}
